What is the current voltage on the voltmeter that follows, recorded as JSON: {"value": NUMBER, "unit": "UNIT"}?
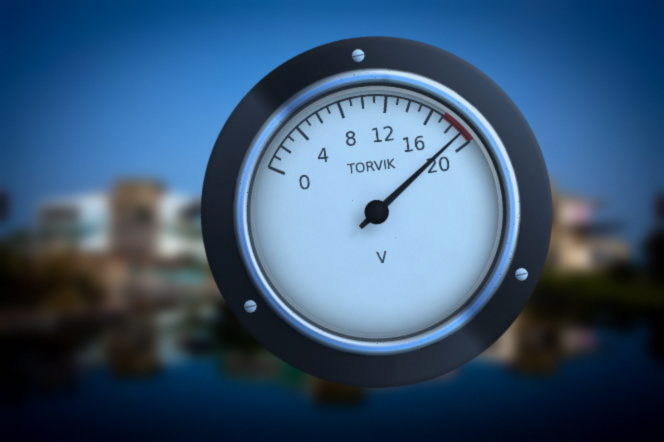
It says {"value": 19, "unit": "V"}
